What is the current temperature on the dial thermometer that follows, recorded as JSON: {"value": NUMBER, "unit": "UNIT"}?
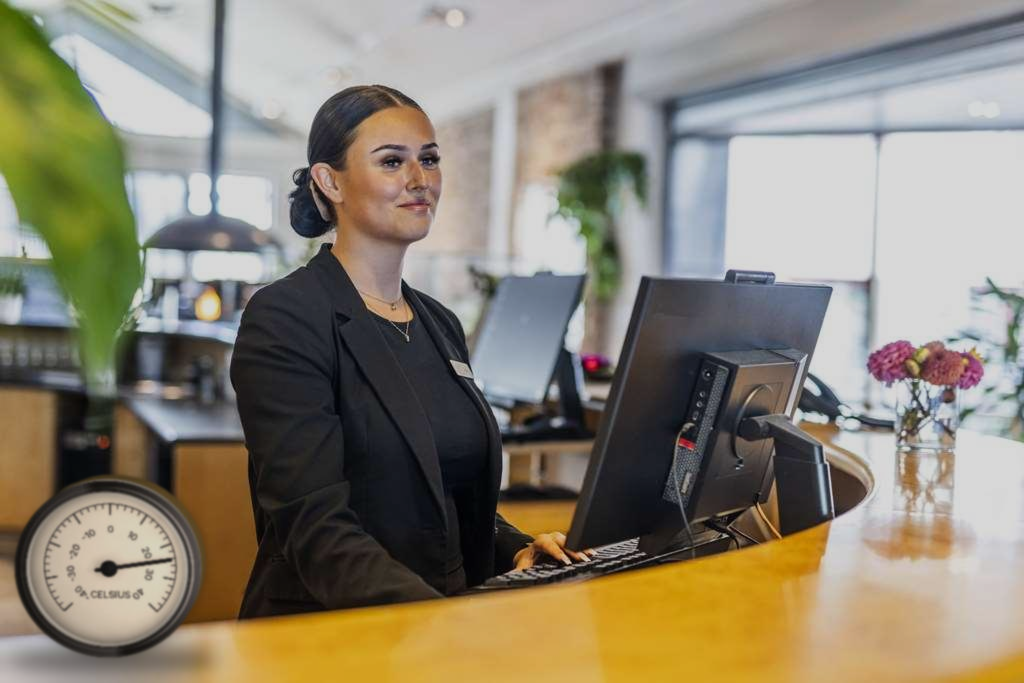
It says {"value": 24, "unit": "°C"}
